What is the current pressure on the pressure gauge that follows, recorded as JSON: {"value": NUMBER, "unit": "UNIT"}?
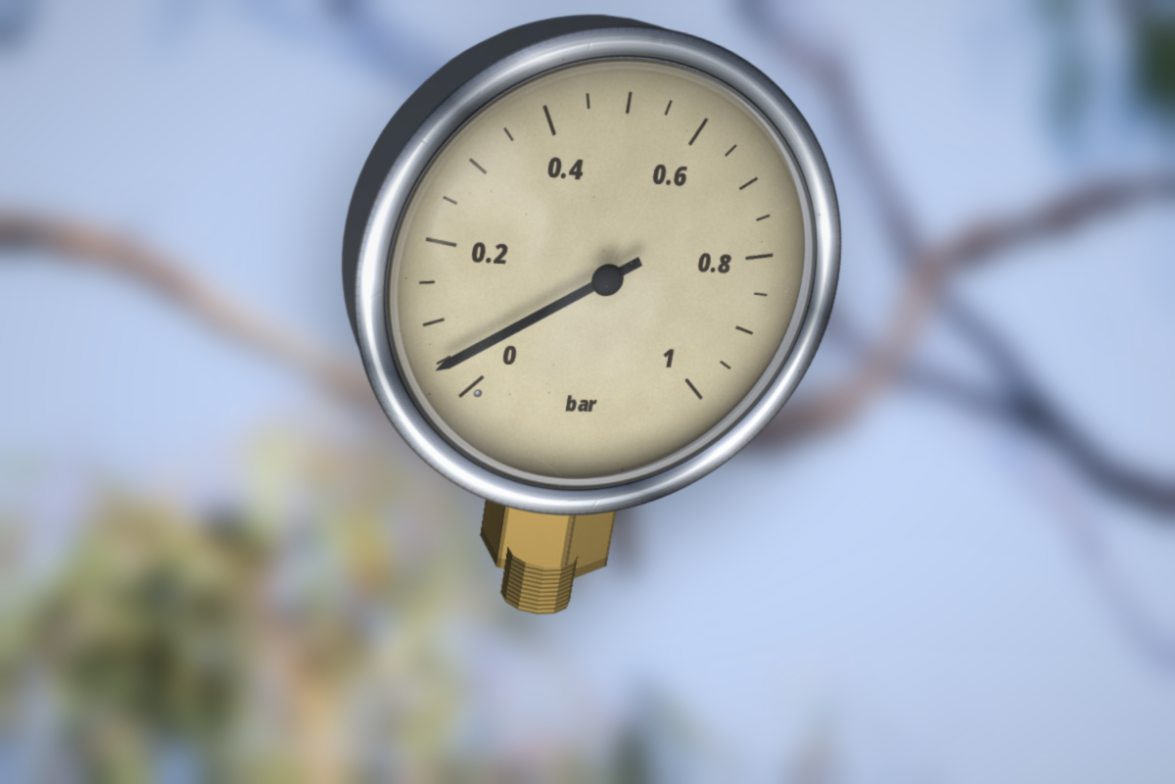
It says {"value": 0.05, "unit": "bar"}
